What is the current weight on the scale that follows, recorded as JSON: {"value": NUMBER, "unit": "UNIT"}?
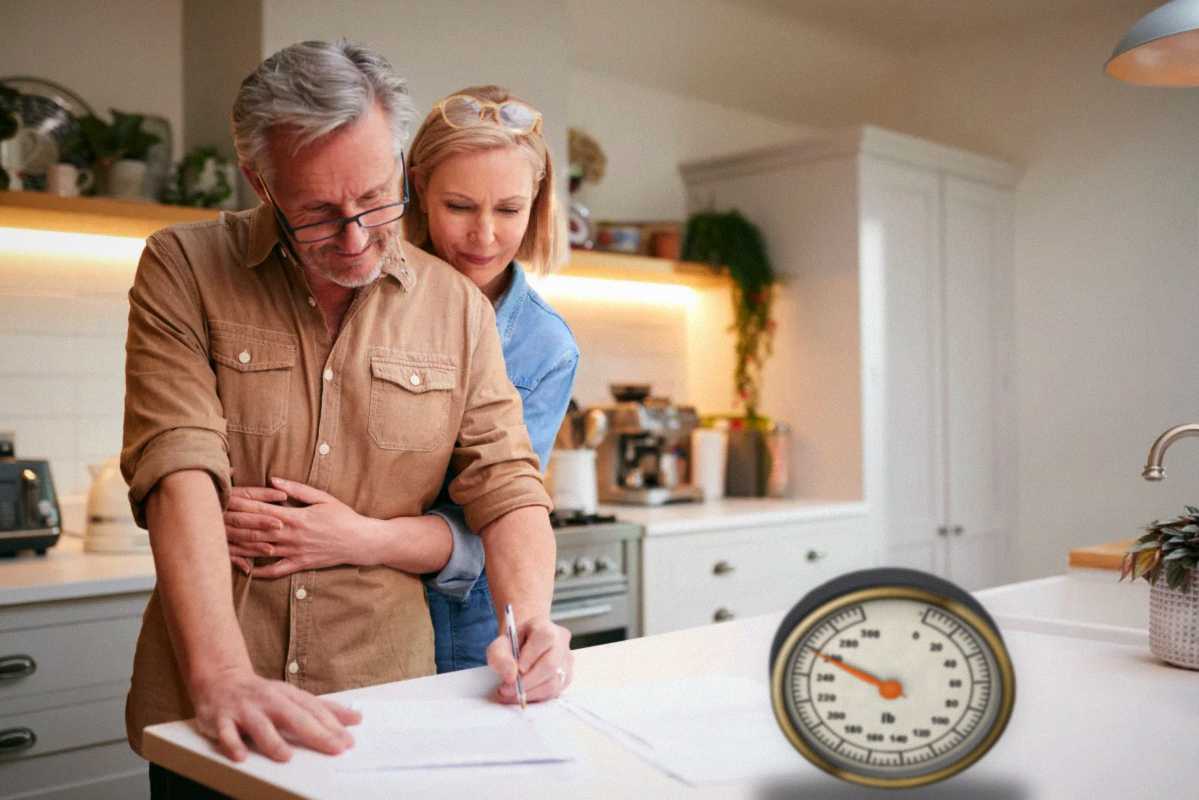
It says {"value": 260, "unit": "lb"}
